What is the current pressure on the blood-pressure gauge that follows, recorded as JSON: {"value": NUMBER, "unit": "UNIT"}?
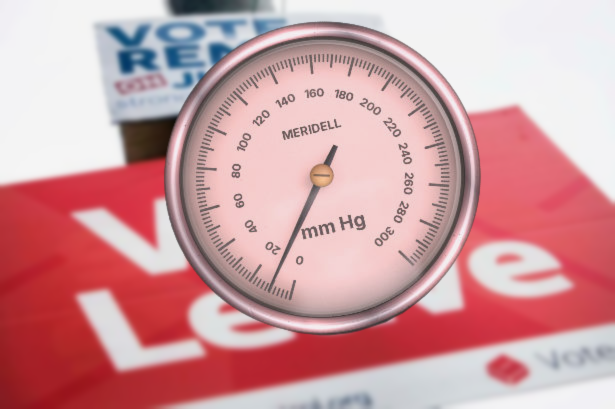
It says {"value": 10, "unit": "mmHg"}
